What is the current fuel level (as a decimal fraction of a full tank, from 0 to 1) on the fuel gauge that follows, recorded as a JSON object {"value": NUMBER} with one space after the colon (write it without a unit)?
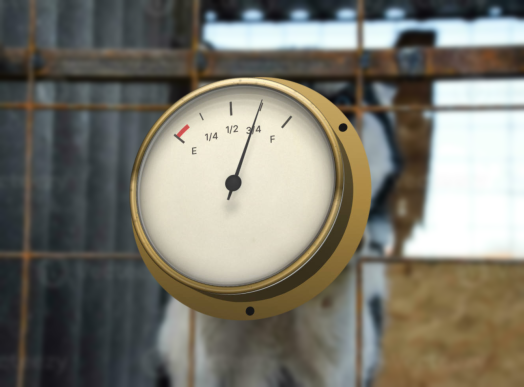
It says {"value": 0.75}
